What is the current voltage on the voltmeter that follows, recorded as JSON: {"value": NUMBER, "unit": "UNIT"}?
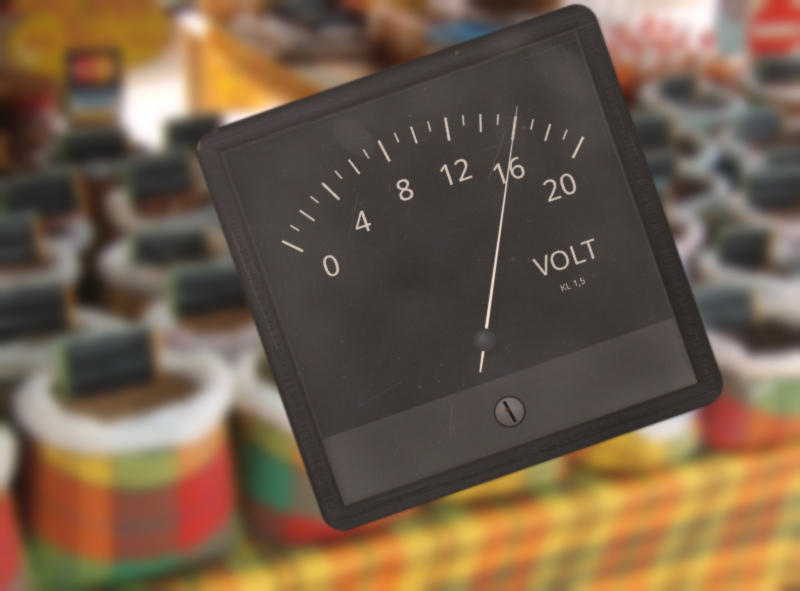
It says {"value": 16, "unit": "V"}
